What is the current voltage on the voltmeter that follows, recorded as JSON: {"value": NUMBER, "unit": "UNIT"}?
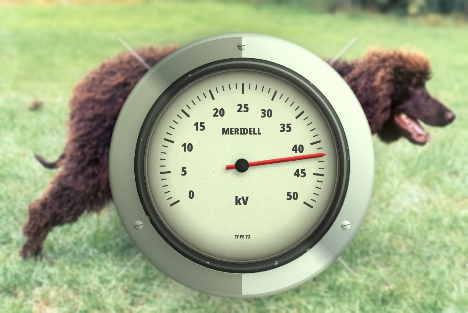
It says {"value": 42, "unit": "kV"}
